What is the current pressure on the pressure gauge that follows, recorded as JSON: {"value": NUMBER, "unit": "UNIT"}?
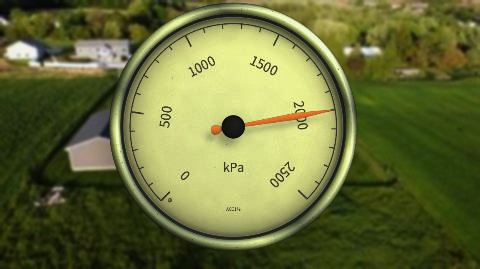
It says {"value": 2000, "unit": "kPa"}
